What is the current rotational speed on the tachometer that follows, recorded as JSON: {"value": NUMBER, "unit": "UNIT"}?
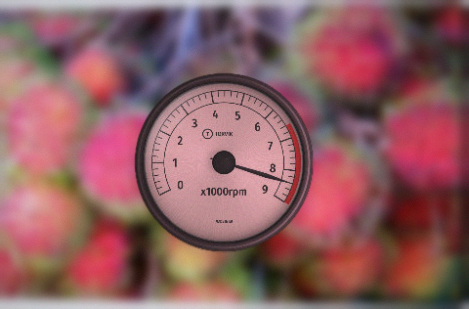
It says {"value": 8400, "unit": "rpm"}
